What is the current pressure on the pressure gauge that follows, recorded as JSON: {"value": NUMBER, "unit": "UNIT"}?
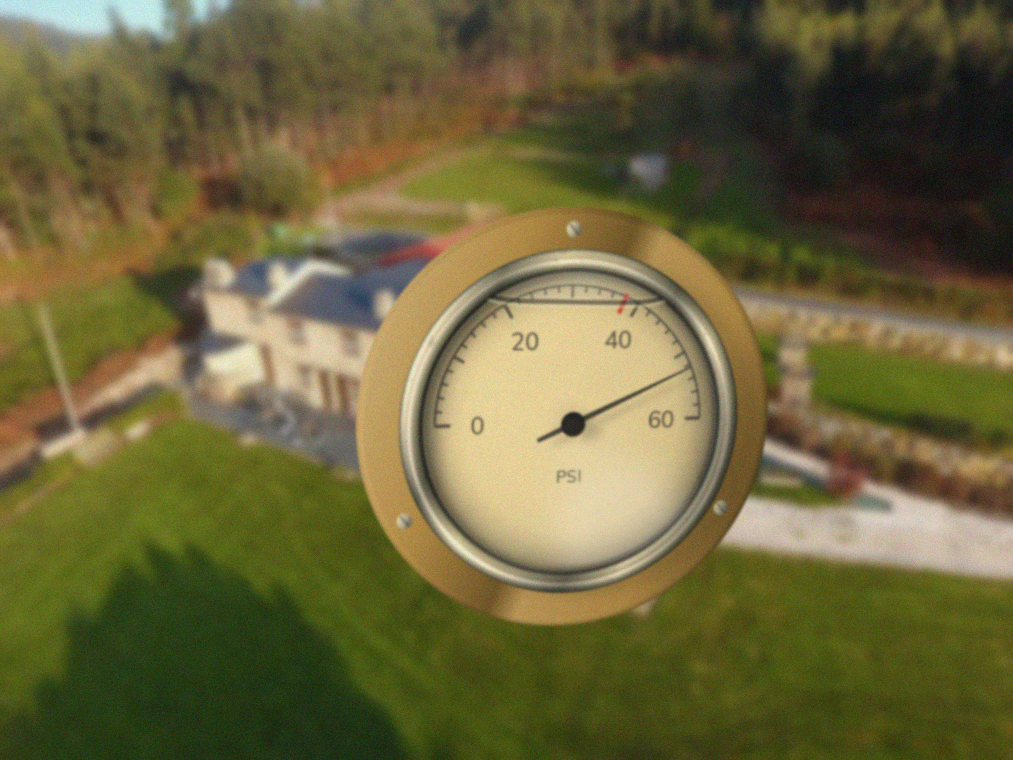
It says {"value": 52, "unit": "psi"}
